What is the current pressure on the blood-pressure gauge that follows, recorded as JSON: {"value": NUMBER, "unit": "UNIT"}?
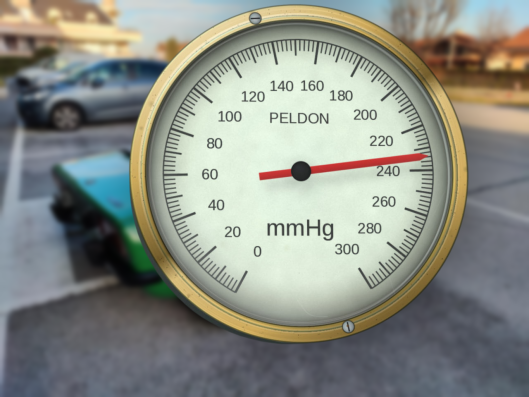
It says {"value": 234, "unit": "mmHg"}
